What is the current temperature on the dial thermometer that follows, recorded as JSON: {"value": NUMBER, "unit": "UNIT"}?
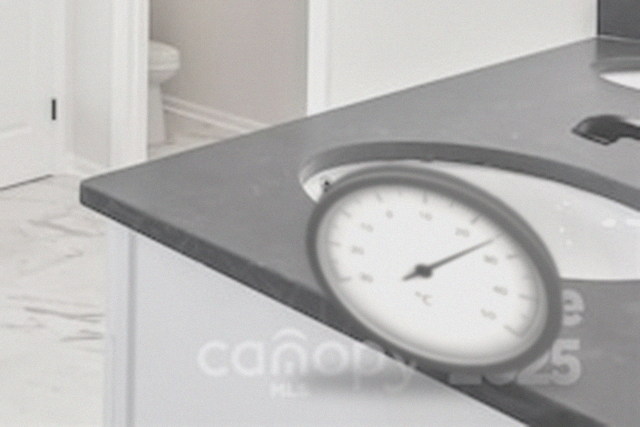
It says {"value": 25, "unit": "°C"}
